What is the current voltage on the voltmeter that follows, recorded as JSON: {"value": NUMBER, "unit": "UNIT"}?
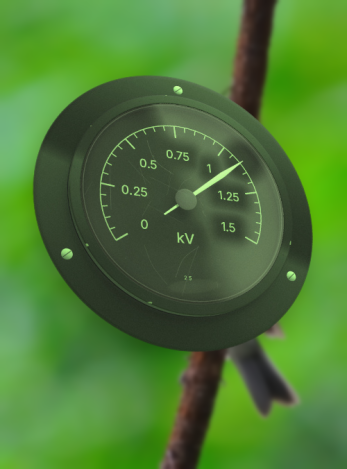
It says {"value": 1.1, "unit": "kV"}
